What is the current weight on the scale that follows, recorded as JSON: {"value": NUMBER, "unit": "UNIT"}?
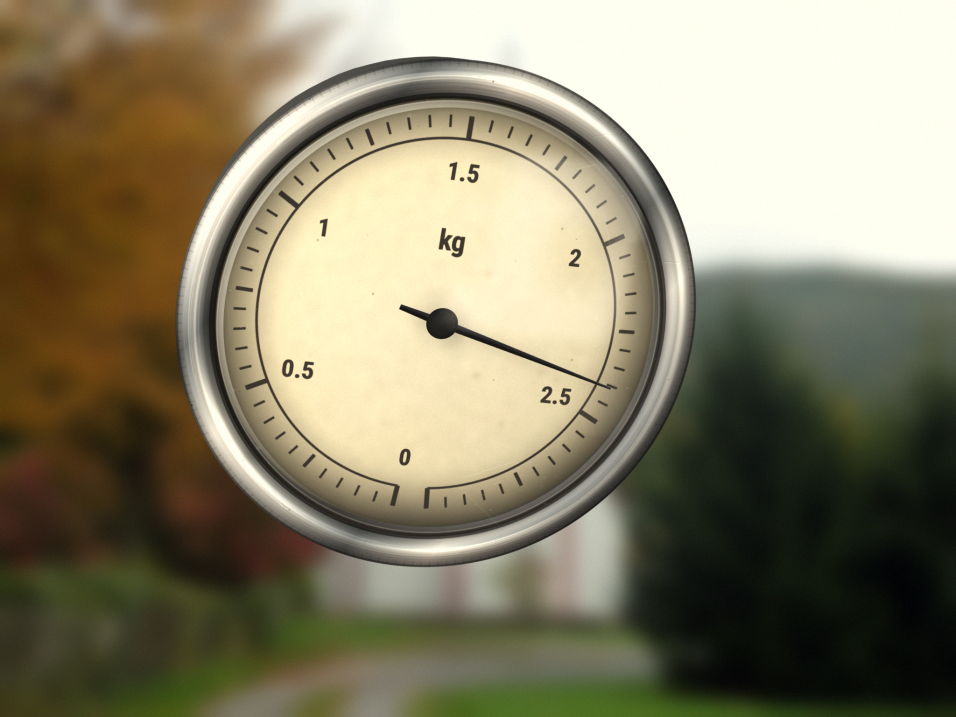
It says {"value": 2.4, "unit": "kg"}
